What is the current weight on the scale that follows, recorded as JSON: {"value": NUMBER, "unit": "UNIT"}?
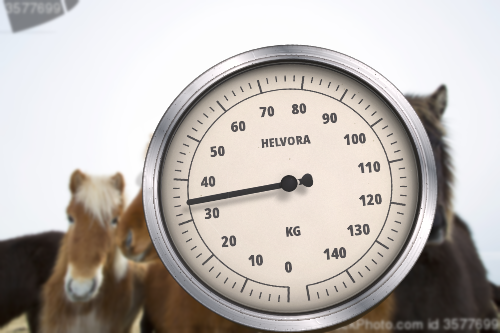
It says {"value": 34, "unit": "kg"}
